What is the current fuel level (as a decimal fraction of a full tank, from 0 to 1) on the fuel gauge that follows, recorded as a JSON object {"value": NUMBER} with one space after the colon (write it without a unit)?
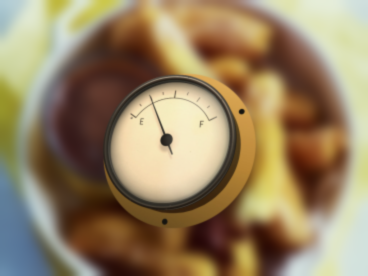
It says {"value": 0.25}
